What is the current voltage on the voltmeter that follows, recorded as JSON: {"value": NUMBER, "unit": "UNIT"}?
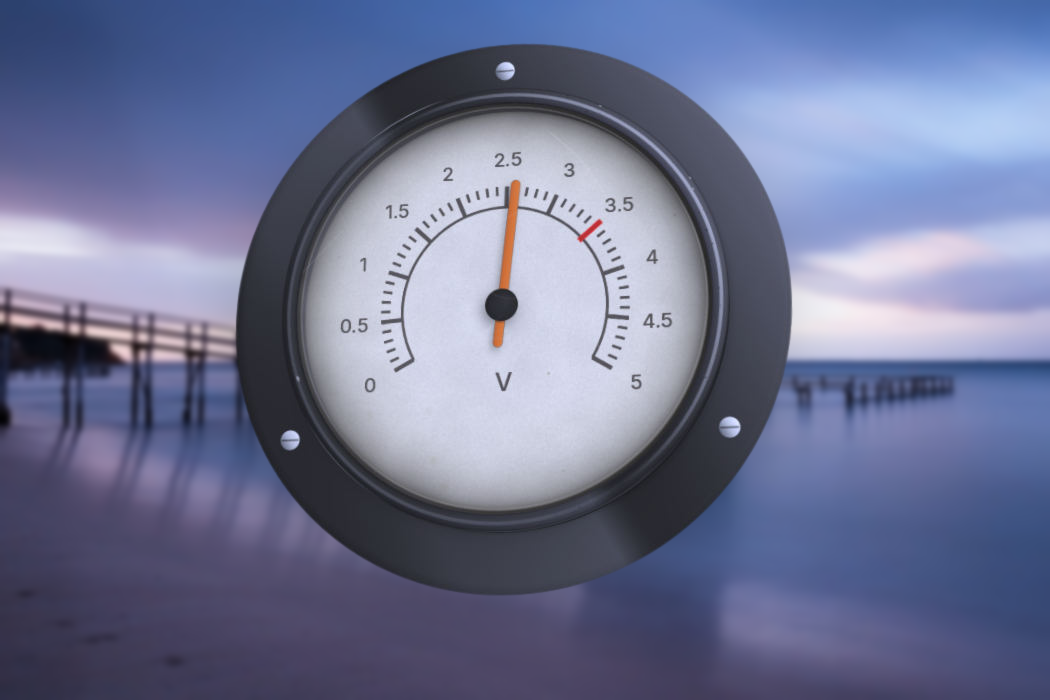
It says {"value": 2.6, "unit": "V"}
